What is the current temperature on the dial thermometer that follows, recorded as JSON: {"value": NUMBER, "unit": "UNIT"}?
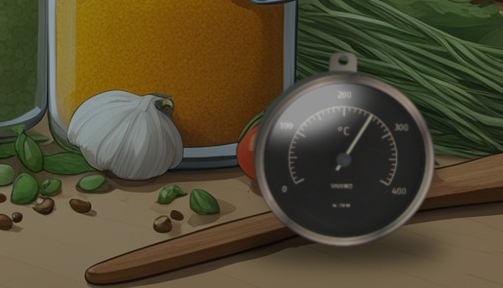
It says {"value": 250, "unit": "°C"}
